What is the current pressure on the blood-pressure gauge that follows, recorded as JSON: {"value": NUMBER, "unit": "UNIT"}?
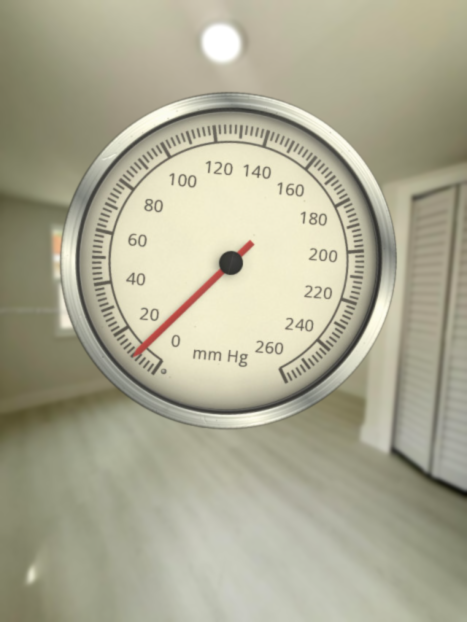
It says {"value": 10, "unit": "mmHg"}
